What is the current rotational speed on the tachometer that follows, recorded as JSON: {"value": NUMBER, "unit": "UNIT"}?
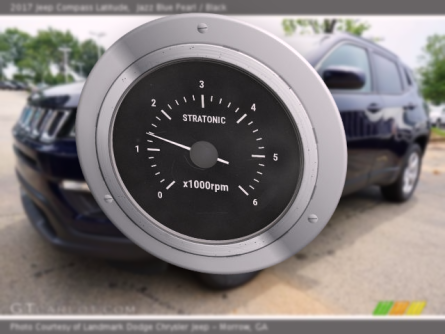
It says {"value": 1400, "unit": "rpm"}
